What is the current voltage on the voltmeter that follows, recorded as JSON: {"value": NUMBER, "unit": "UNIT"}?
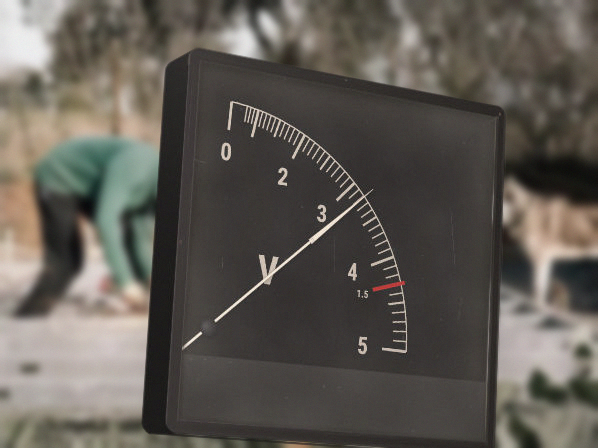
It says {"value": 3.2, "unit": "V"}
